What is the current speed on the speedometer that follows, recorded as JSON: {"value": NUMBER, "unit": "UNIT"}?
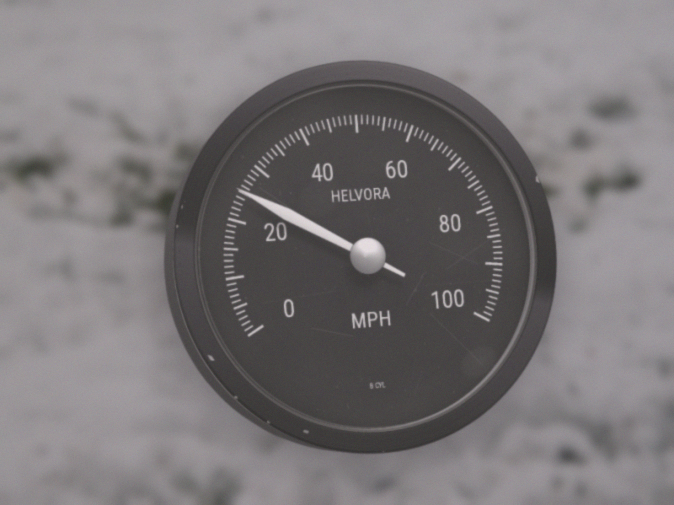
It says {"value": 25, "unit": "mph"}
